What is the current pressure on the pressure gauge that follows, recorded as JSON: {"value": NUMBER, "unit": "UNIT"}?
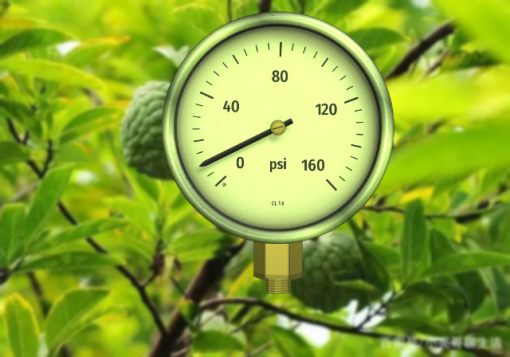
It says {"value": 10, "unit": "psi"}
